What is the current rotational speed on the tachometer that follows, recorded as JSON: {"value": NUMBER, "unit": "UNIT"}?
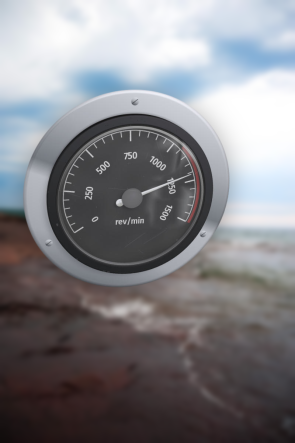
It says {"value": 1200, "unit": "rpm"}
